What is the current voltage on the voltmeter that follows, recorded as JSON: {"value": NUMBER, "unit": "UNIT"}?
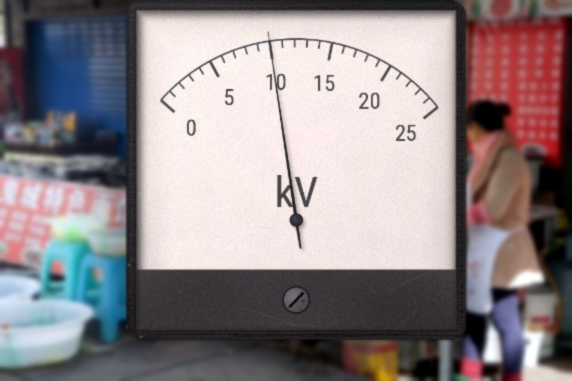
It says {"value": 10, "unit": "kV"}
